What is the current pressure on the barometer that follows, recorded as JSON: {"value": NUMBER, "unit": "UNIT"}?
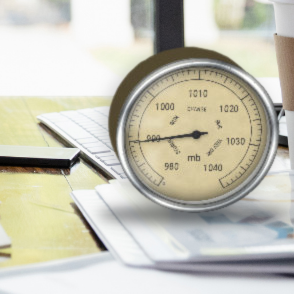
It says {"value": 990, "unit": "mbar"}
